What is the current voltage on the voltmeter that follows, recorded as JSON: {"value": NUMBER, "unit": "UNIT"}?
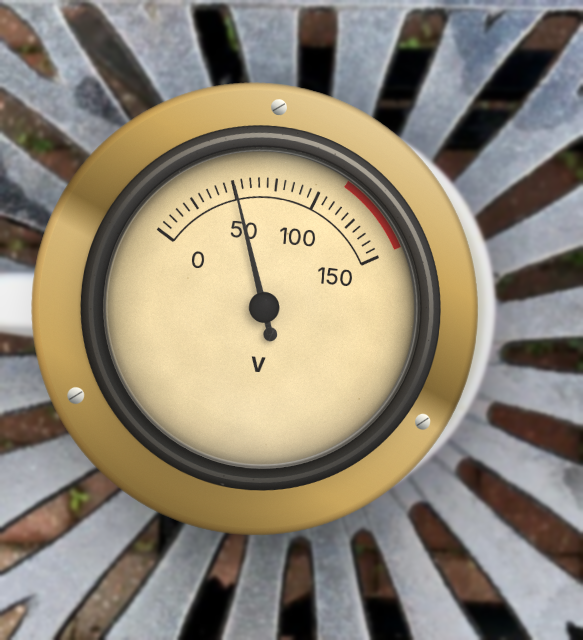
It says {"value": 50, "unit": "V"}
